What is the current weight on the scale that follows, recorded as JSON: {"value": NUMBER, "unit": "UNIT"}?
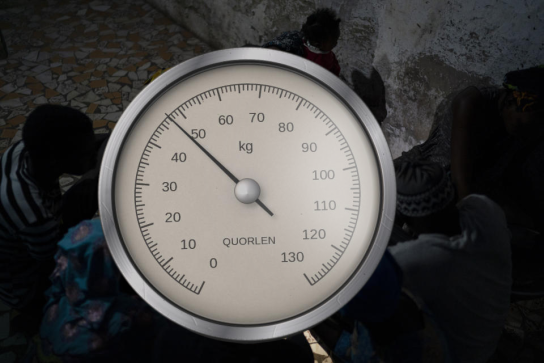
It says {"value": 47, "unit": "kg"}
